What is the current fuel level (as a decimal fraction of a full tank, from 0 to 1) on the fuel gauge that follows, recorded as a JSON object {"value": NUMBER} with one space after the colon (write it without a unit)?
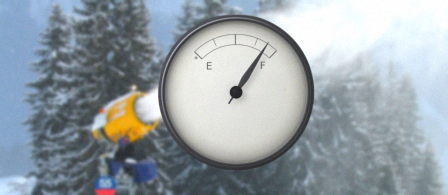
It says {"value": 0.875}
